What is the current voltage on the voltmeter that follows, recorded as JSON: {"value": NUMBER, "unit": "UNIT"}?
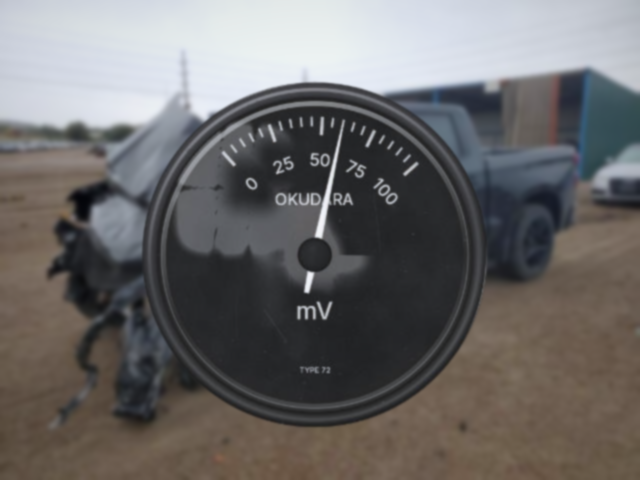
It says {"value": 60, "unit": "mV"}
